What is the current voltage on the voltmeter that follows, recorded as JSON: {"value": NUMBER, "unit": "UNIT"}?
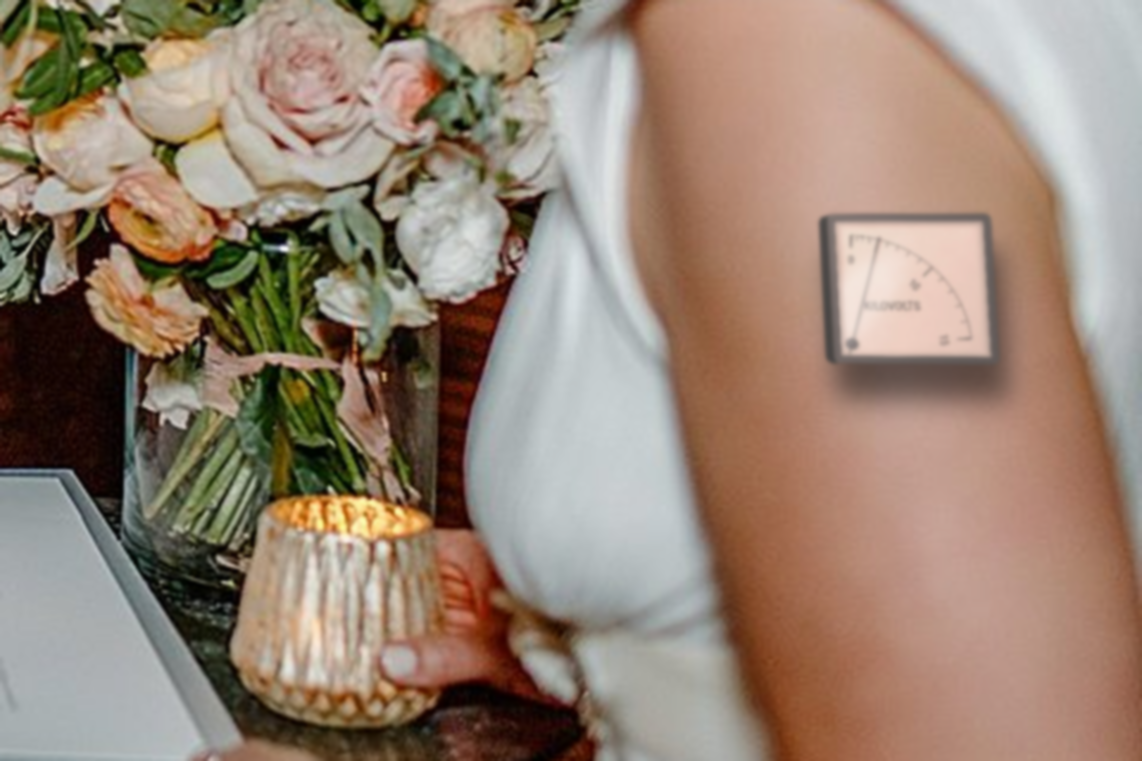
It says {"value": 5, "unit": "kV"}
